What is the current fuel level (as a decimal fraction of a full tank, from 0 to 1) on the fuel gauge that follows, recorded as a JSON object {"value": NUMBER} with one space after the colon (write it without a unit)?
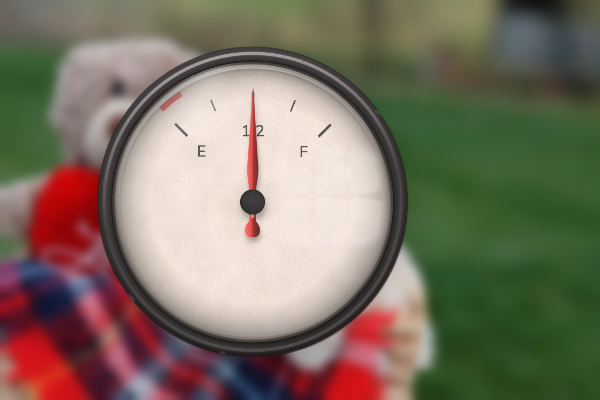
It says {"value": 0.5}
